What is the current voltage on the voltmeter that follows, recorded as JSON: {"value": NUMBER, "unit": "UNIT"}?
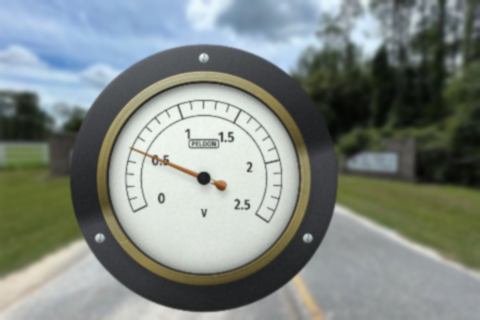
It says {"value": 0.5, "unit": "V"}
